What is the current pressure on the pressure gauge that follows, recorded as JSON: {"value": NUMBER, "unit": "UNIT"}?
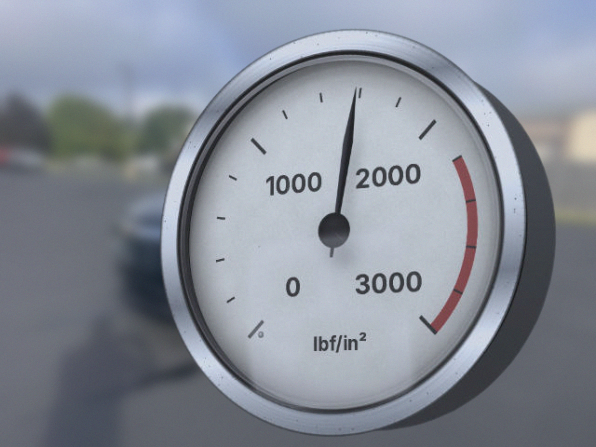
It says {"value": 1600, "unit": "psi"}
